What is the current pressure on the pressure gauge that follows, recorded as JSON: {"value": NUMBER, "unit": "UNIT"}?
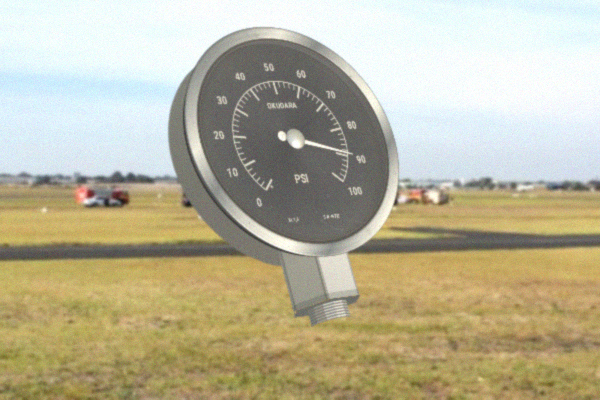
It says {"value": 90, "unit": "psi"}
